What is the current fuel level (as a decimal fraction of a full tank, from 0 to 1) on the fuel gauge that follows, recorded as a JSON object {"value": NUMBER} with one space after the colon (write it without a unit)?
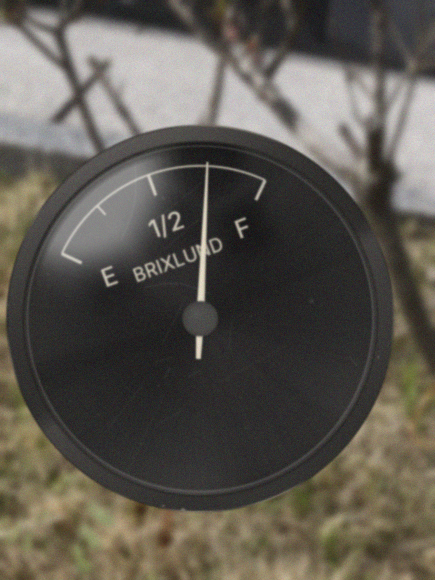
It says {"value": 0.75}
